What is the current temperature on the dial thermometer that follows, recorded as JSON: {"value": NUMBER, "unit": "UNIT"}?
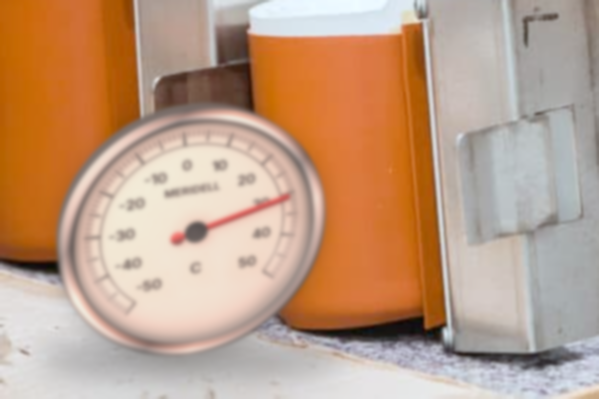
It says {"value": 30, "unit": "°C"}
